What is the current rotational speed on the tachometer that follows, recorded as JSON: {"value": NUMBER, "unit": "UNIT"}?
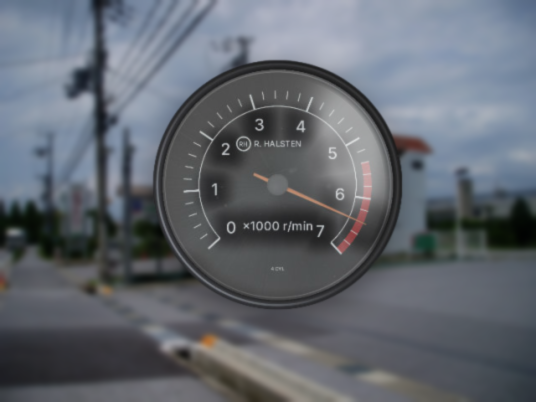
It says {"value": 6400, "unit": "rpm"}
